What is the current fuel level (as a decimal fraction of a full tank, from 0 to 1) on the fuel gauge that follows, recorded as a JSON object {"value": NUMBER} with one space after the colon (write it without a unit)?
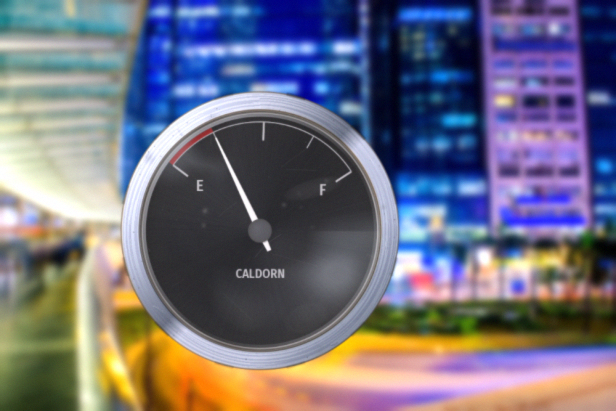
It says {"value": 0.25}
